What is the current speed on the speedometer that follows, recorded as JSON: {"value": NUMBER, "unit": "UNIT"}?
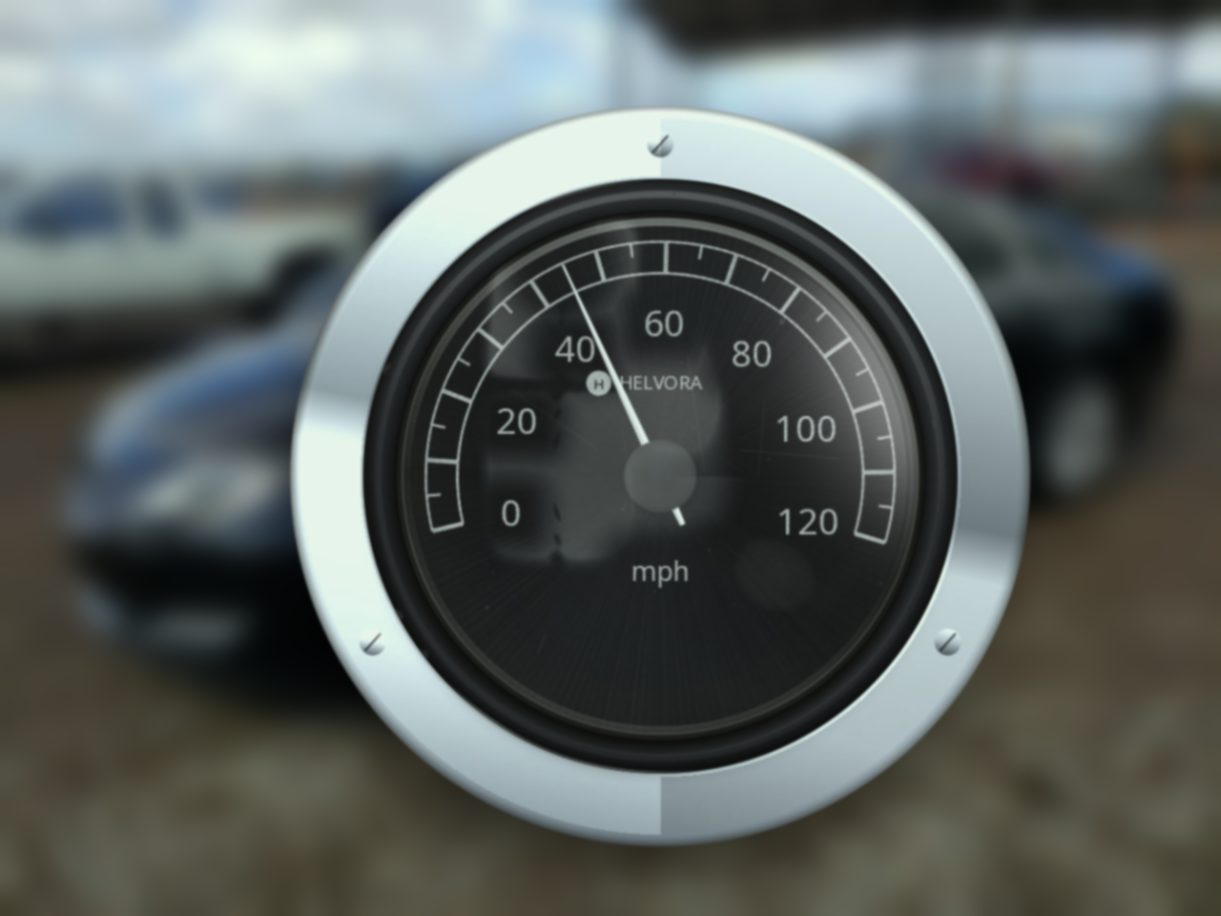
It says {"value": 45, "unit": "mph"}
